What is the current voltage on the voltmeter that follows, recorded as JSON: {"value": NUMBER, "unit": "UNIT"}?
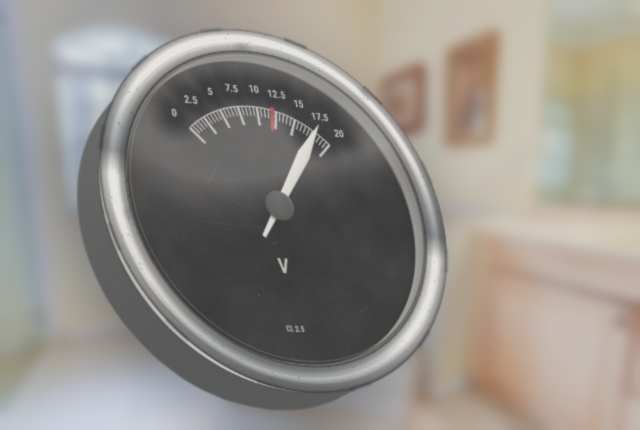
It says {"value": 17.5, "unit": "V"}
